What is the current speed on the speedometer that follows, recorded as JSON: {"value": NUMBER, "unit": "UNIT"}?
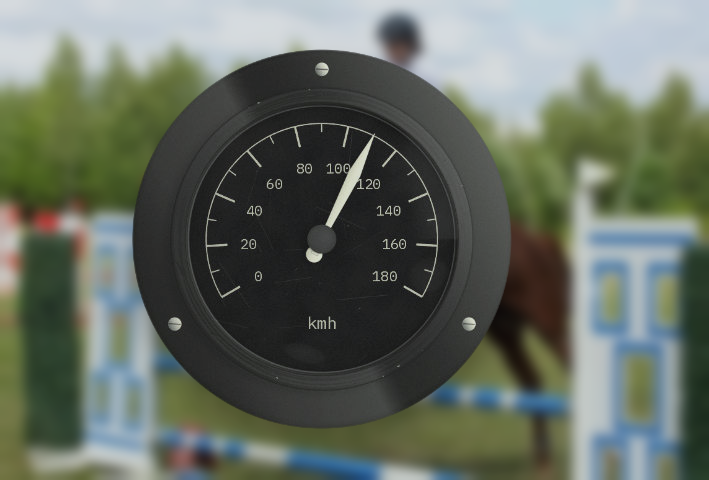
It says {"value": 110, "unit": "km/h"}
